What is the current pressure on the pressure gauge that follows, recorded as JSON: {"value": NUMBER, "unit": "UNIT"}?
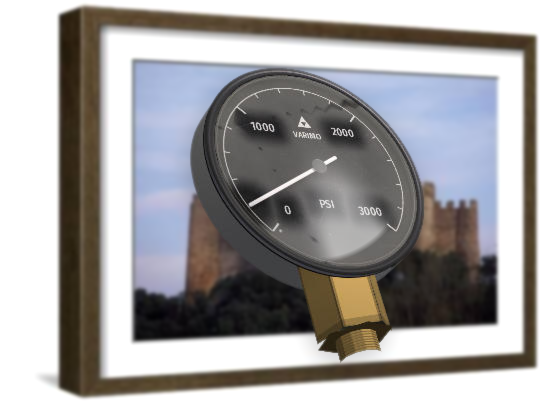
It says {"value": 200, "unit": "psi"}
